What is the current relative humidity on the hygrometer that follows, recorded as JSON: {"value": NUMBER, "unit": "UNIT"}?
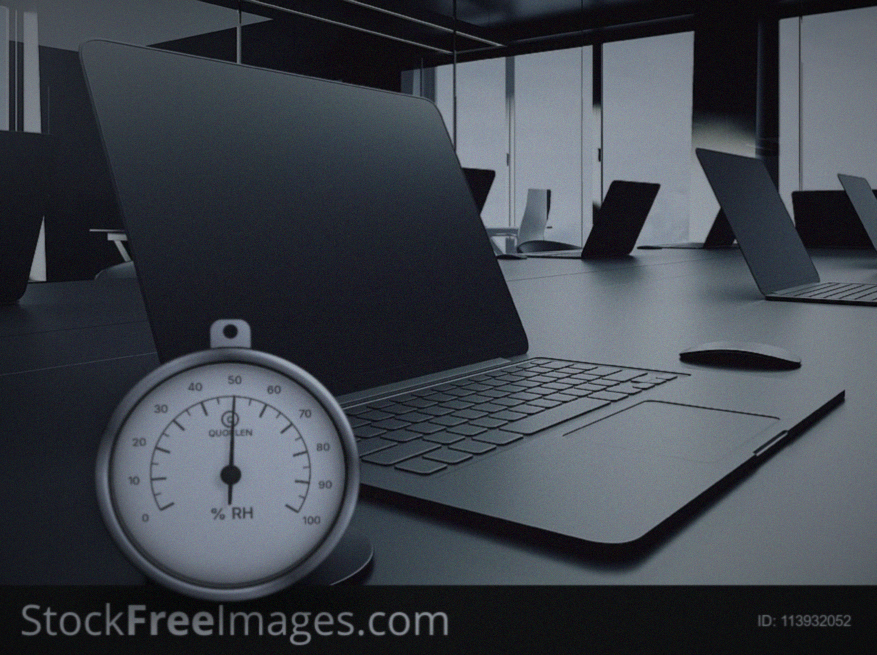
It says {"value": 50, "unit": "%"}
